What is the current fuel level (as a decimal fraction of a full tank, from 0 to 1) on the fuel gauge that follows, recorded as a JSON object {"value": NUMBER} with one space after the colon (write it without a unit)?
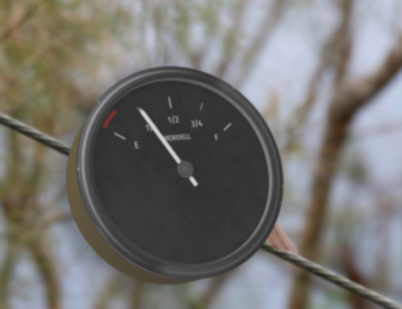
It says {"value": 0.25}
